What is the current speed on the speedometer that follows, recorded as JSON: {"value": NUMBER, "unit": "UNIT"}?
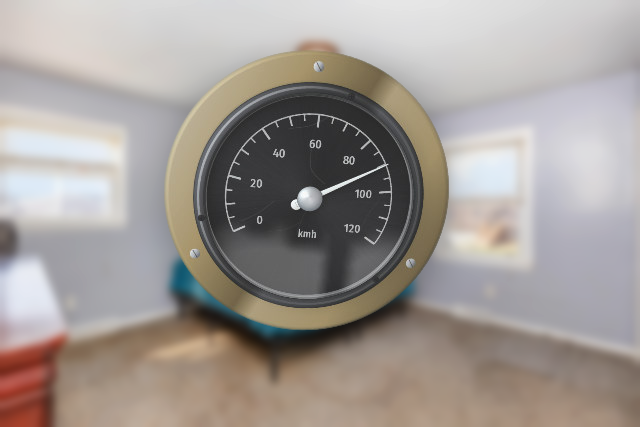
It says {"value": 90, "unit": "km/h"}
